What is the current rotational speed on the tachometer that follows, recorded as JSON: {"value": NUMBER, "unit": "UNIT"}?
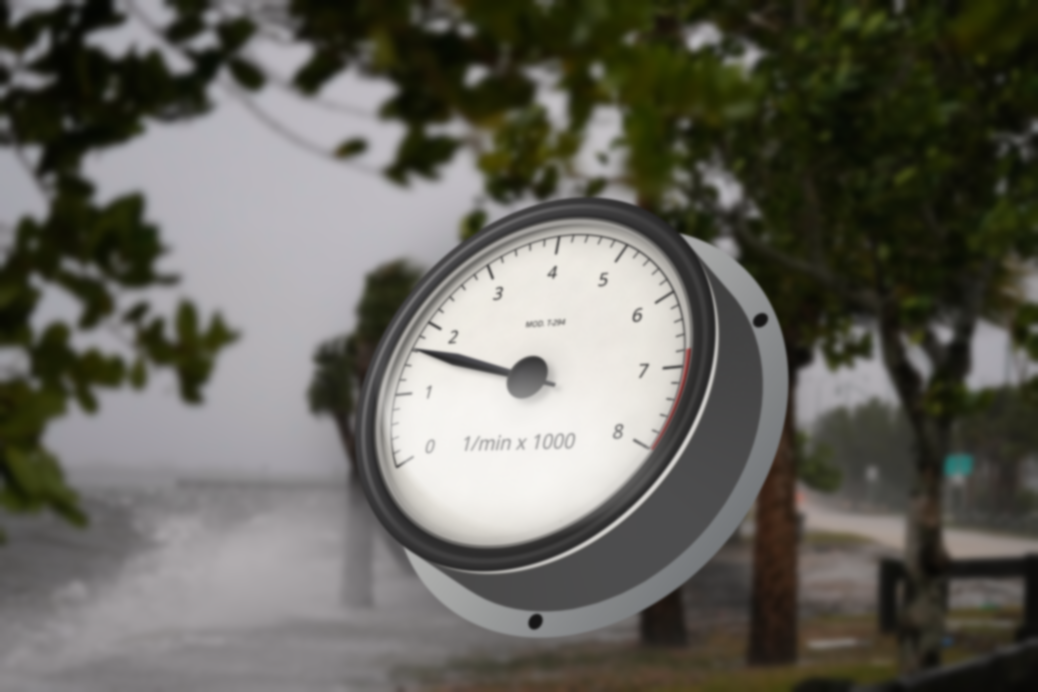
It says {"value": 1600, "unit": "rpm"}
